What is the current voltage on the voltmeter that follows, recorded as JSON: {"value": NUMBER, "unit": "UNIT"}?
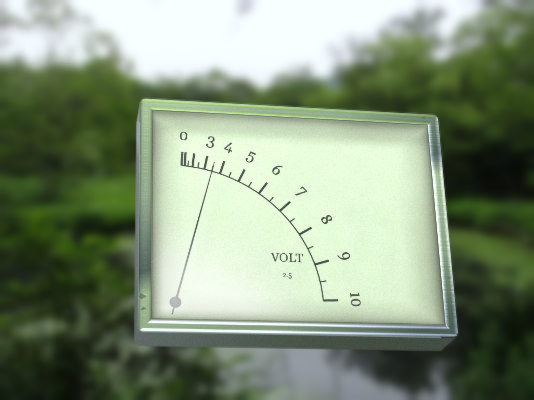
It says {"value": 3.5, "unit": "V"}
